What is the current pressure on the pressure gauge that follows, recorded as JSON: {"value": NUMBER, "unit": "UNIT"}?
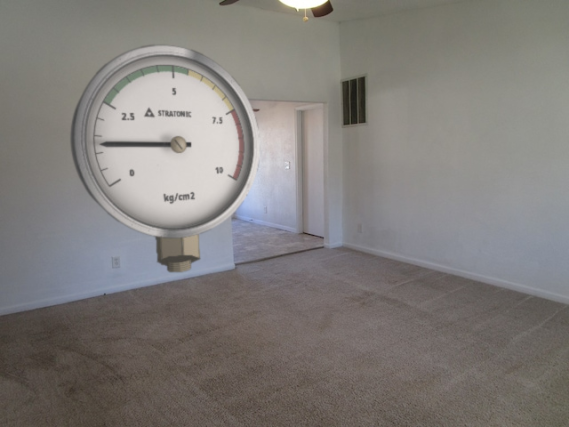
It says {"value": 1.25, "unit": "kg/cm²"}
